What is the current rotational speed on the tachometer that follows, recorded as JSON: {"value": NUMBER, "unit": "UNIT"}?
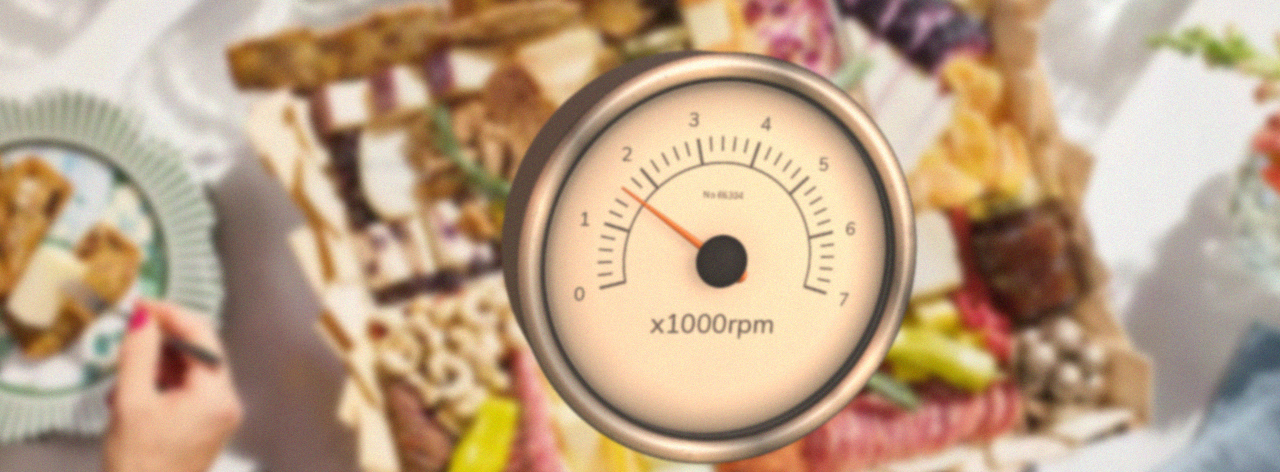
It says {"value": 1600, "unit": "rpm"}
